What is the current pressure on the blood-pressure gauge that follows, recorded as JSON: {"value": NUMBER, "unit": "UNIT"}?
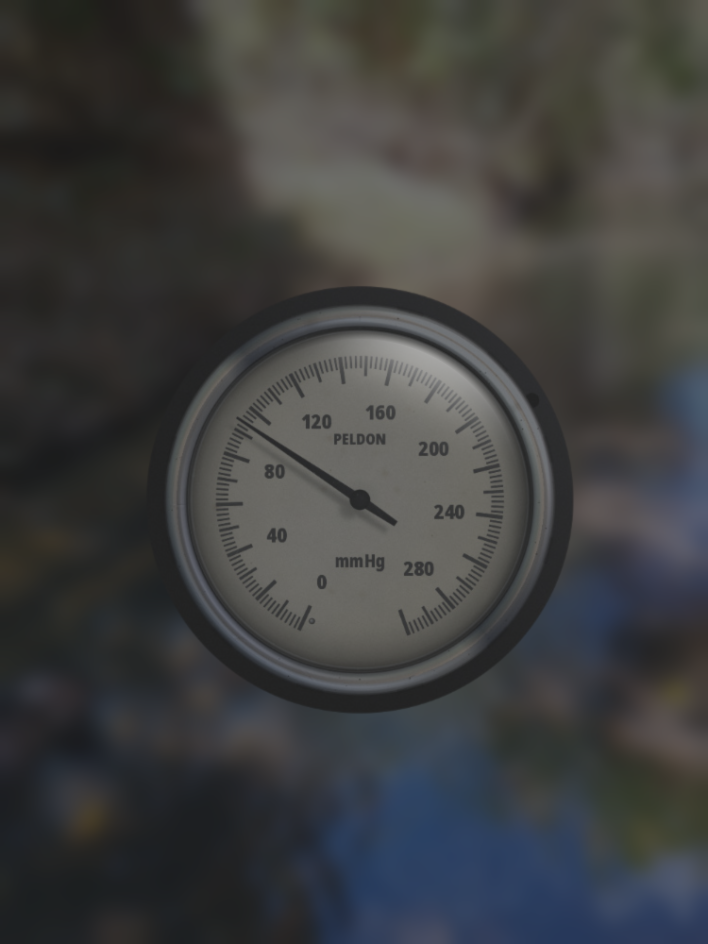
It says {"value": 94, "unit": "mmHg"}
